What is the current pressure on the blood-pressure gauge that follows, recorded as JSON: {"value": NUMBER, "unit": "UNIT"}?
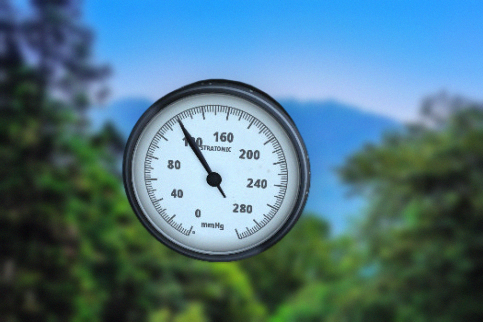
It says {"value": 120, "unit": "mmHg"}
